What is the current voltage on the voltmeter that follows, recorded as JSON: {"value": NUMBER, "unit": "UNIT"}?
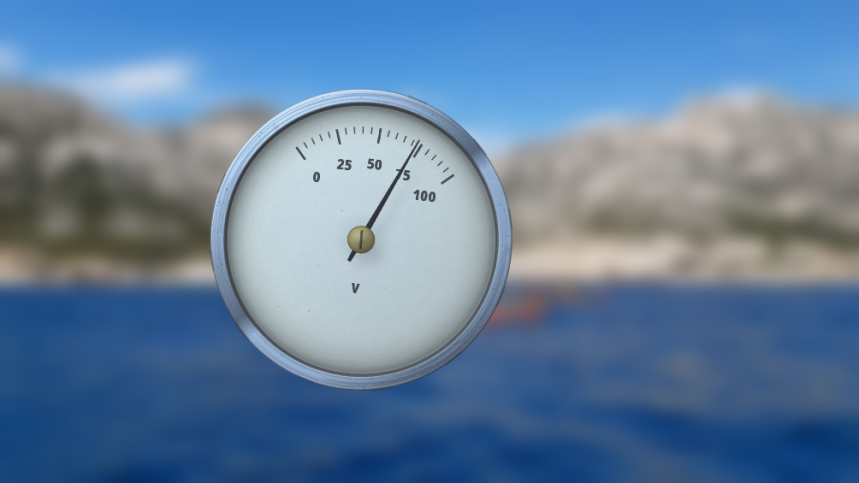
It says {"value": 72.5, "unit": "V"}
